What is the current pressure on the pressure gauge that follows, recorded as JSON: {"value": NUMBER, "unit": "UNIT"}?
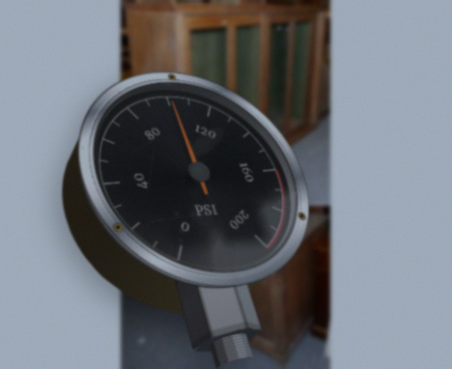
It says {"value": 100, "unit": "psi"}
